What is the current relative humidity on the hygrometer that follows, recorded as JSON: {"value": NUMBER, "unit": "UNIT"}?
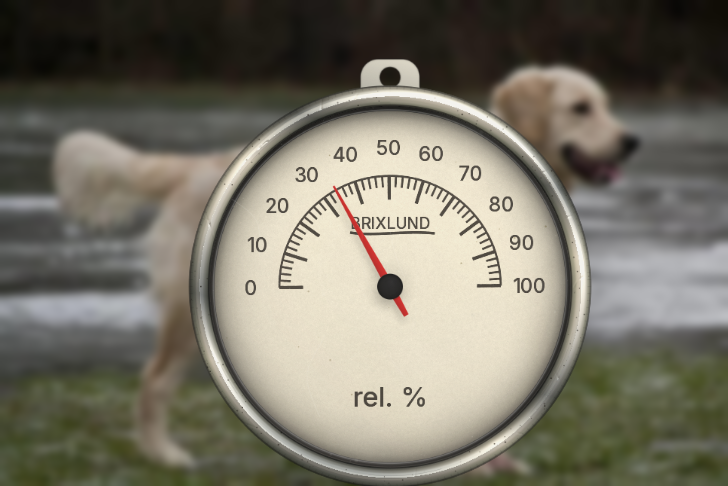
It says {"value": 34, "unit": "%"}
